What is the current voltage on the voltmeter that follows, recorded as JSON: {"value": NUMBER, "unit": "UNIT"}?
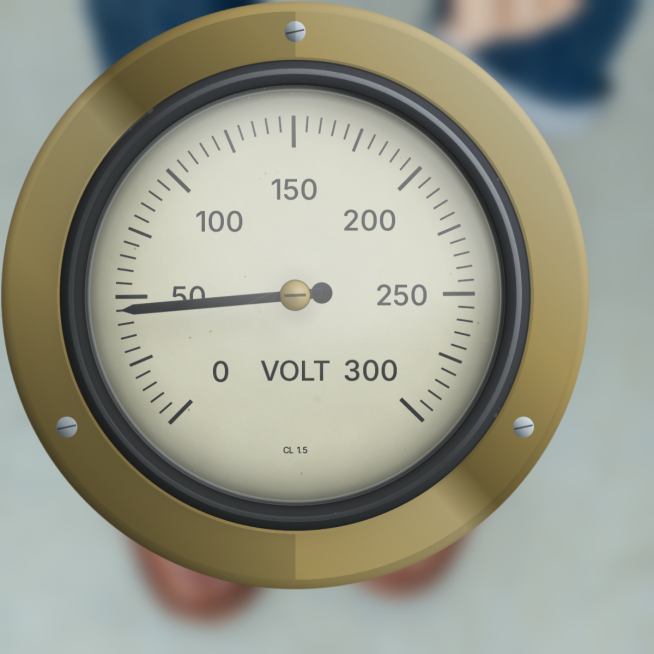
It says {"value": 45, "unit": "V"}
